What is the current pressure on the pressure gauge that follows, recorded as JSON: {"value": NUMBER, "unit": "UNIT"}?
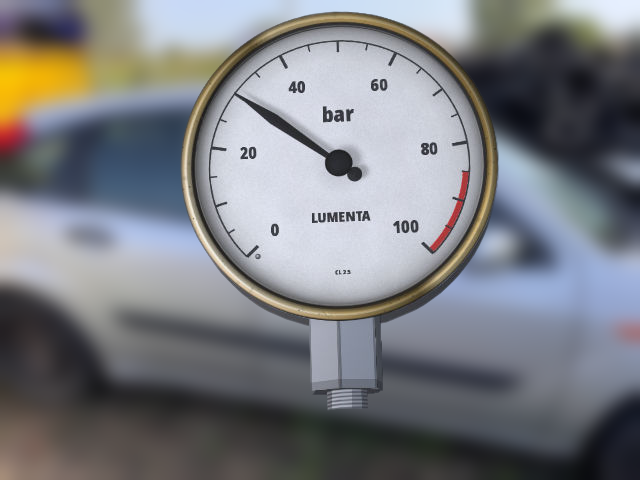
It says {"value": 30, "unit": "bar"}
